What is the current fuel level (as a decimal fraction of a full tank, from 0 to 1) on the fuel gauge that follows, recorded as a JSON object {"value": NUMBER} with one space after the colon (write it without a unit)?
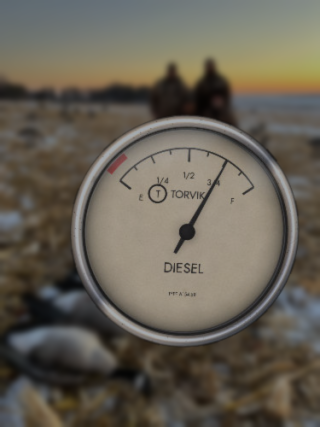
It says {"value": 0.75}
